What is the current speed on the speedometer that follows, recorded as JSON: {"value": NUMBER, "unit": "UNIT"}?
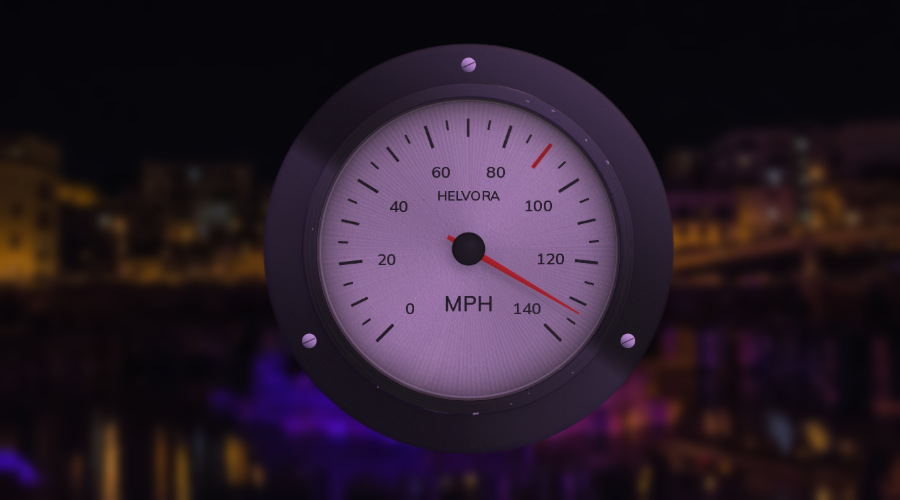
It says {"value": 132.5, "unit": "mph"}
